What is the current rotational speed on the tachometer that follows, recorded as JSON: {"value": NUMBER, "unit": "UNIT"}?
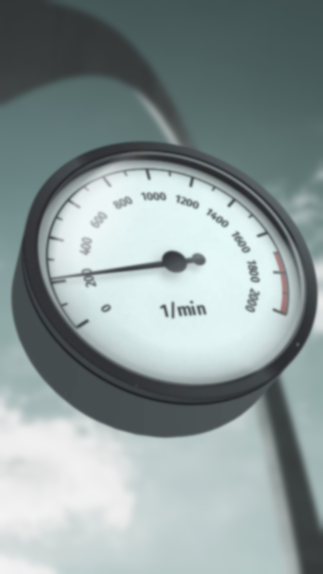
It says {"value": 200, "unit": "rpm"}
